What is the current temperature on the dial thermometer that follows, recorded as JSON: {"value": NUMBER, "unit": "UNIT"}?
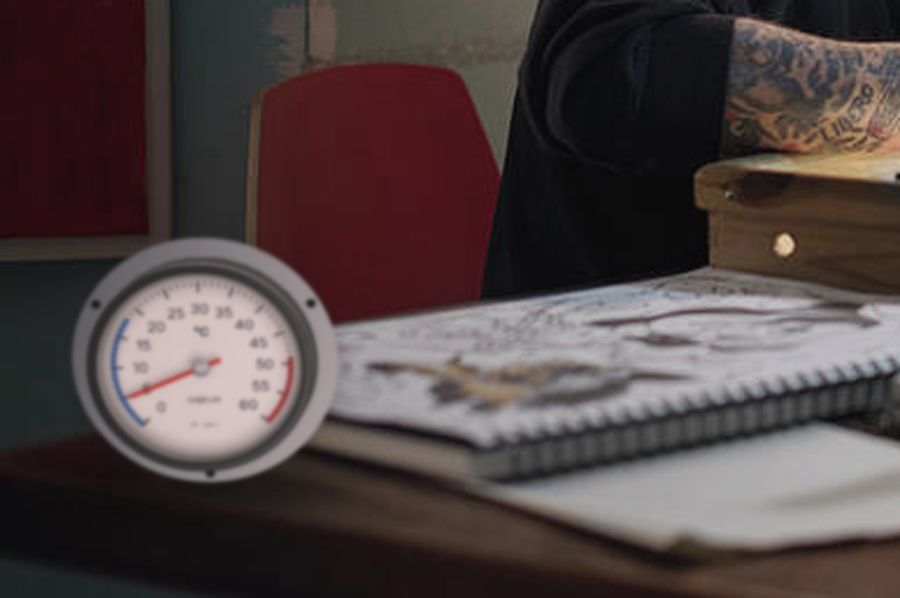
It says {"value": 5, "unit": "°C"}
